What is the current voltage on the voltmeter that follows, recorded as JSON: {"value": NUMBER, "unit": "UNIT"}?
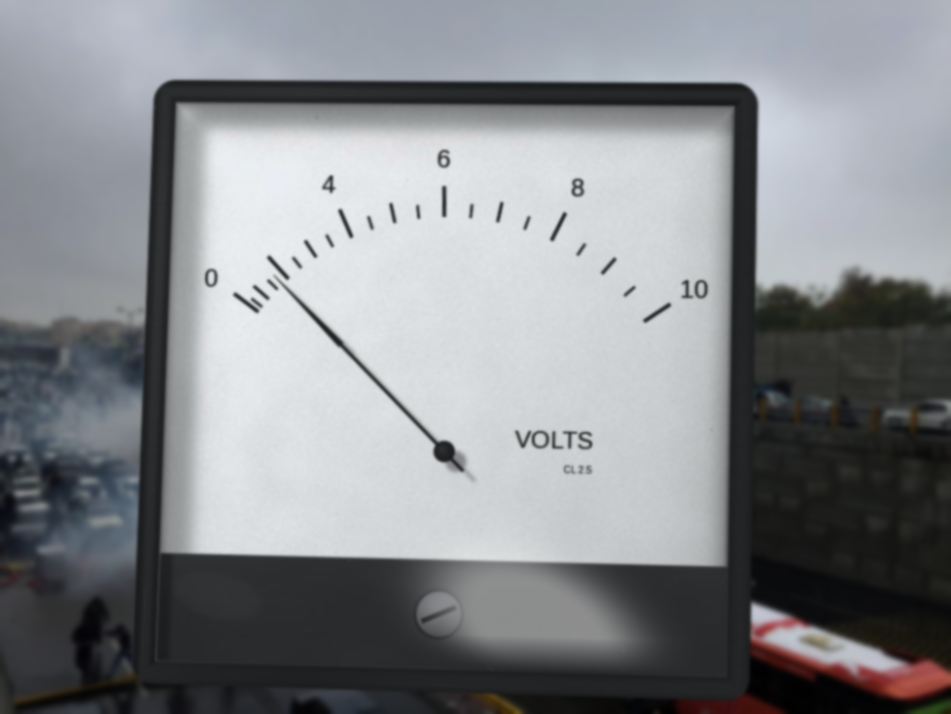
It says {"value": 1.75, "unit": "V"}
